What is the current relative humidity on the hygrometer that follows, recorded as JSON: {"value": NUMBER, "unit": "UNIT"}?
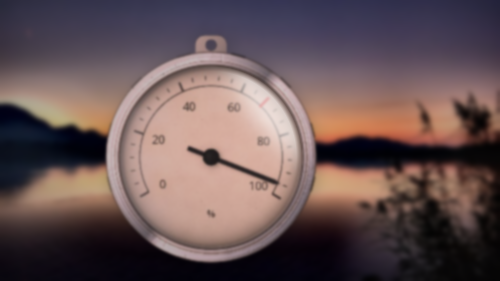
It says {"value": 96, "unit": "%"}
